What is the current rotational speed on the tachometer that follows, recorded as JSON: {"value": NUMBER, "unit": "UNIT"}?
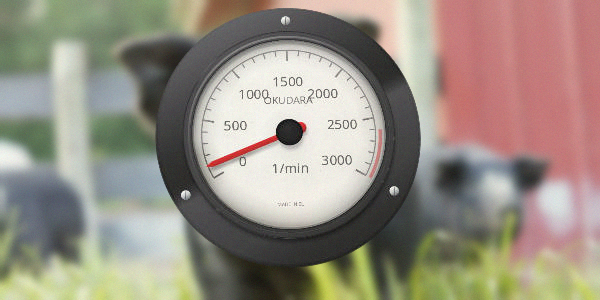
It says {"value": 100, "unit": "rpm"}
